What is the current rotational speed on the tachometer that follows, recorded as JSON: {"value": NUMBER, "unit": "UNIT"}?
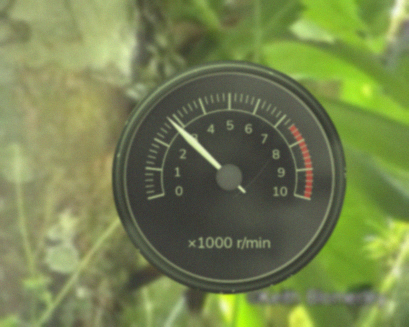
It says {"value": 2800, "unit": "rpm"}
